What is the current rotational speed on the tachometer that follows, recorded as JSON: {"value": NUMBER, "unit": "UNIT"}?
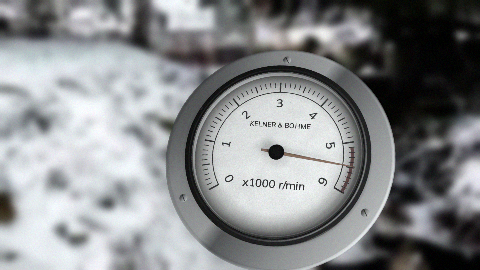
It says {"value": 5500, "unit": "rpm"}
